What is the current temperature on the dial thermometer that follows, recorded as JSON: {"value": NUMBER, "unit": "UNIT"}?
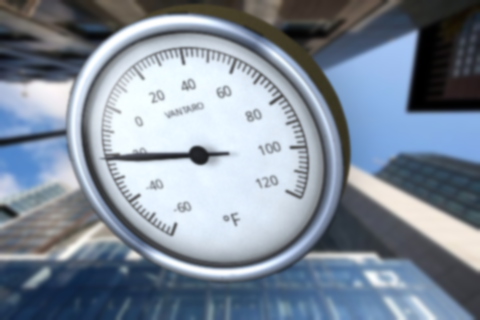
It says {"value": -20, "unit": "°F"}
